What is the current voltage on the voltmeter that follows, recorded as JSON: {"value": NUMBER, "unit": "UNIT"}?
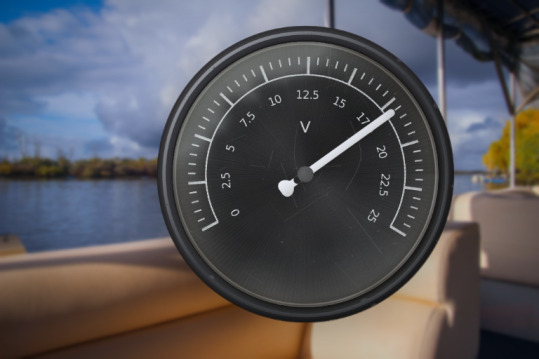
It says {"value": 18, "unit": "V"}
